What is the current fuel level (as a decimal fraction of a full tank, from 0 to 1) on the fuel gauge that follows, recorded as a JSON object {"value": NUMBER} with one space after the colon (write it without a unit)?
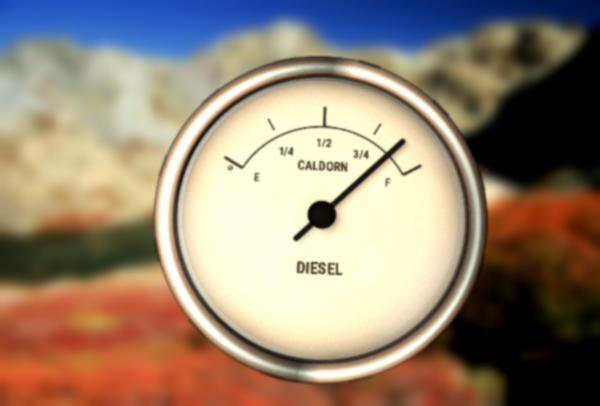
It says {"value": 0.875}
